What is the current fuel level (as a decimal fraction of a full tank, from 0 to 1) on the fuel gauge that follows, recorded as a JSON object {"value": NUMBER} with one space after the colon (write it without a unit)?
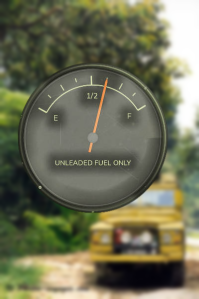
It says {"value": 0.625}
